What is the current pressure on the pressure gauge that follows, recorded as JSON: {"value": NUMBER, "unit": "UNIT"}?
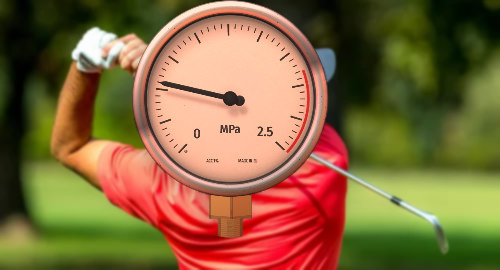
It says {"value": 0.55, "unit": "MPa"}
